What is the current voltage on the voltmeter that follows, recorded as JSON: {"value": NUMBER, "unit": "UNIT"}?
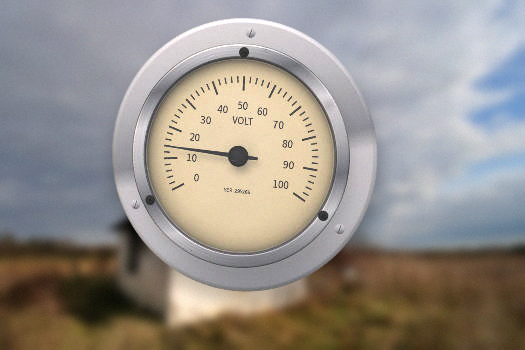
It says {"value": 14, "unit": "V"}
